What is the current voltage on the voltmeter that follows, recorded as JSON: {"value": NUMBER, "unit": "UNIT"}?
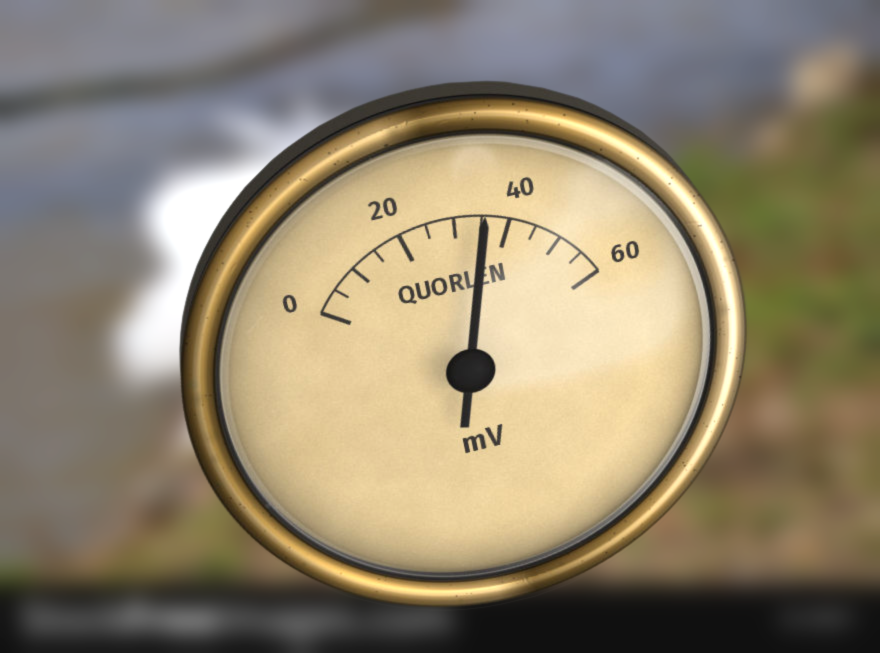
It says {"value": 35, "unit": "mV"}
